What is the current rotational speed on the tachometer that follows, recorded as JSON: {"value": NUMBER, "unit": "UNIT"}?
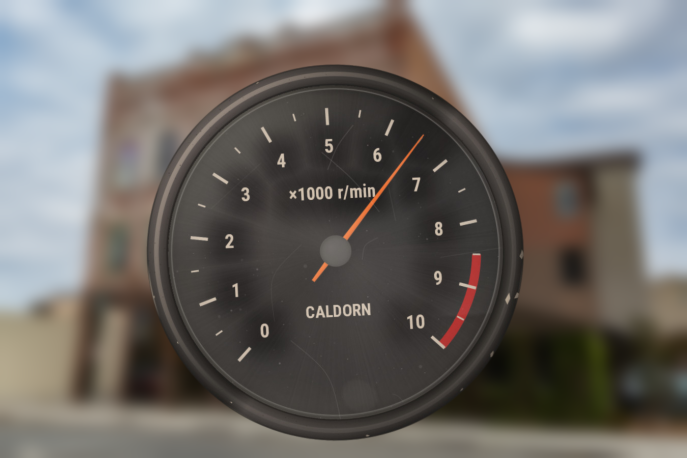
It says {"value": 6500, "unit": "rpm"}
